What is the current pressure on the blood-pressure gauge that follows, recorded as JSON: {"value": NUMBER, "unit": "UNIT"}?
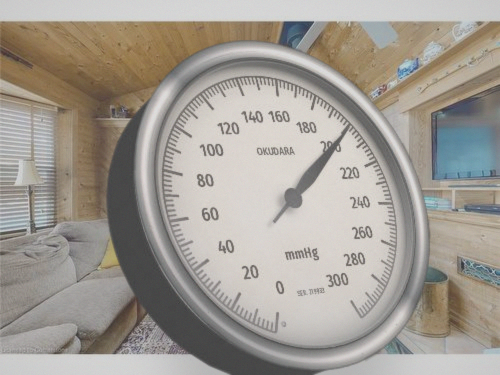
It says {"value": 200, "unit": "mmHg"}
